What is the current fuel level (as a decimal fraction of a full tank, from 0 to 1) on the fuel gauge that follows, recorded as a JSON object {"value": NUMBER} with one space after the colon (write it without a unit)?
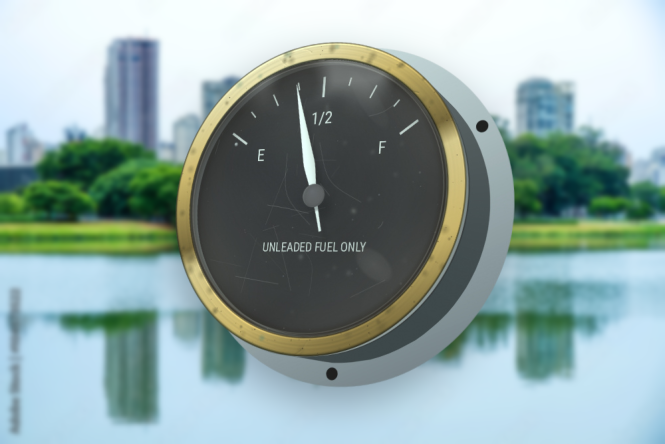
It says {"value": 0.375}
